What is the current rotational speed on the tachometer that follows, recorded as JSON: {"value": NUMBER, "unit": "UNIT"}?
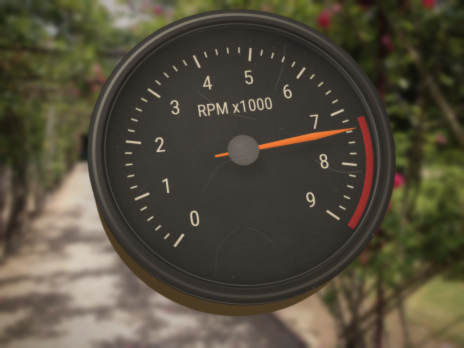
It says {"value": 7400, "unit": "rpm"}
